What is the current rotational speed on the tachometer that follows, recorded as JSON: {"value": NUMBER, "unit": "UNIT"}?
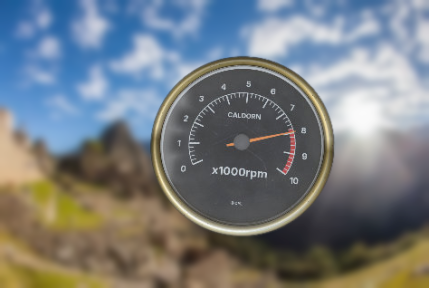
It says {"value": 8000, "unit": "rpm"}
